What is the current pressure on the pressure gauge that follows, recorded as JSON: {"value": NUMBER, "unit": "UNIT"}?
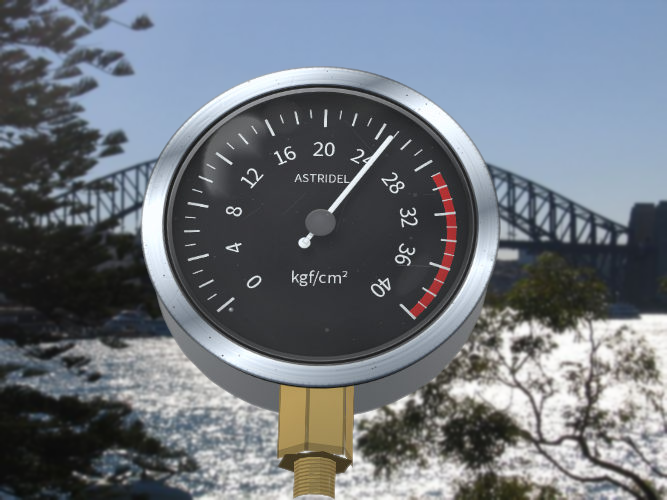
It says {"value": 25, "unit": "kg/cm²"}
